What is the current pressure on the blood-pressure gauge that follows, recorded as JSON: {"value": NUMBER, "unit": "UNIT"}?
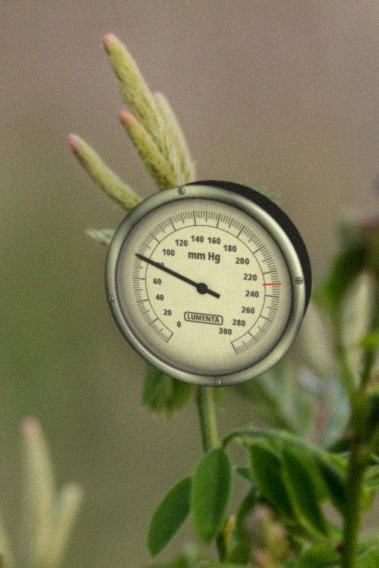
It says {"value": 80, "unit": "mmHg"}
